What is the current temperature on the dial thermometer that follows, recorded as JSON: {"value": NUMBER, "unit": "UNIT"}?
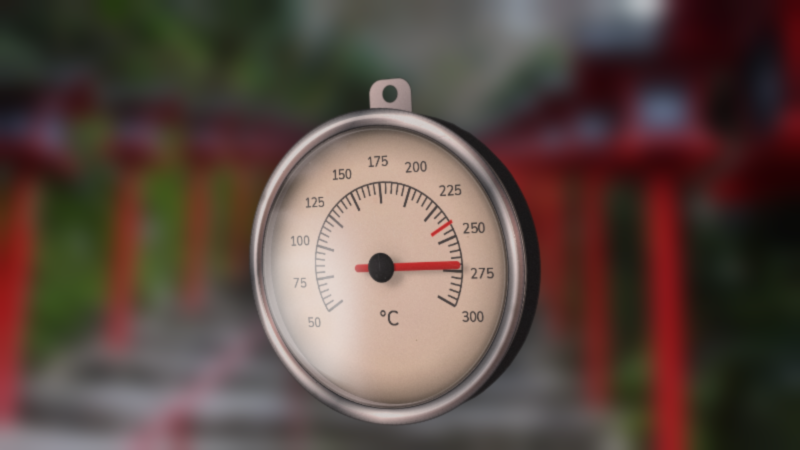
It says {"value": 270, "unit": "°C"}
